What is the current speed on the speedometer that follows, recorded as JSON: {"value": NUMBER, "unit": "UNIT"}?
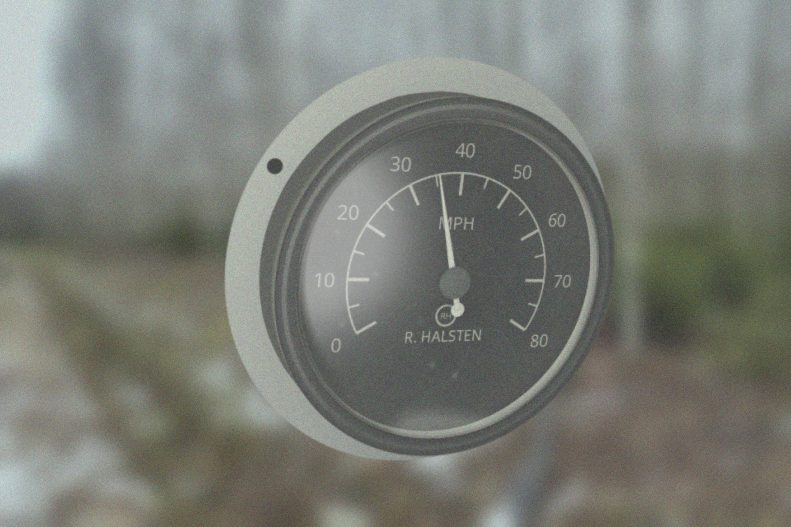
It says {"value": 35, "unit": "mph"}
